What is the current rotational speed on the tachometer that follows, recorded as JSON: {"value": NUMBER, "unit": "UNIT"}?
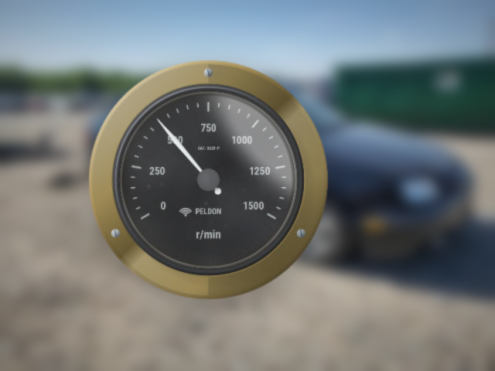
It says {"value": 500, "unit": "rpm"}
